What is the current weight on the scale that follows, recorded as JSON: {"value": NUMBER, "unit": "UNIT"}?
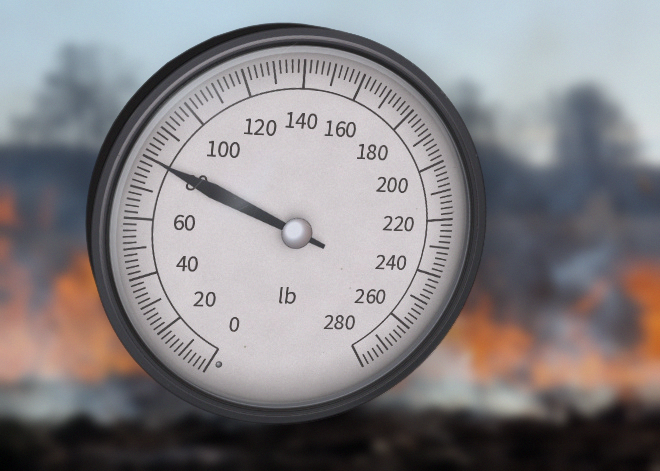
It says {"value": 80, "unit": "lb"}
